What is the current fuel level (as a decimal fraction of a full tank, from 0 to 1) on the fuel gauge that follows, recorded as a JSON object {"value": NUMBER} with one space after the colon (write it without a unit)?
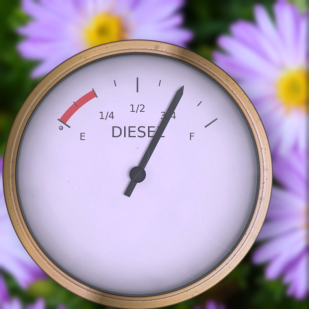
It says {"value": 0.75}
